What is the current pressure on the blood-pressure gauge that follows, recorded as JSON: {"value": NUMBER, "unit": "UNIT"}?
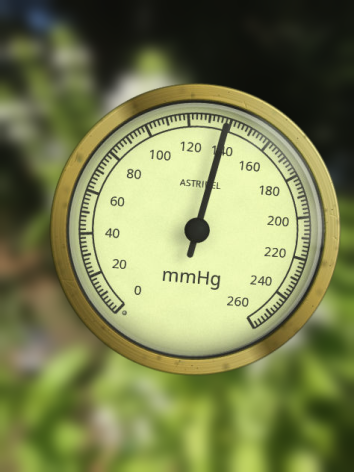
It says {"value": 138, "unit": "mmHg"}
